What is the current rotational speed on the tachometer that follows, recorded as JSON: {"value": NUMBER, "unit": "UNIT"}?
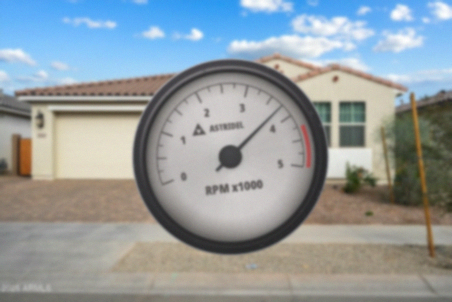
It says {"value": 3750, "unit": "rpm"}
